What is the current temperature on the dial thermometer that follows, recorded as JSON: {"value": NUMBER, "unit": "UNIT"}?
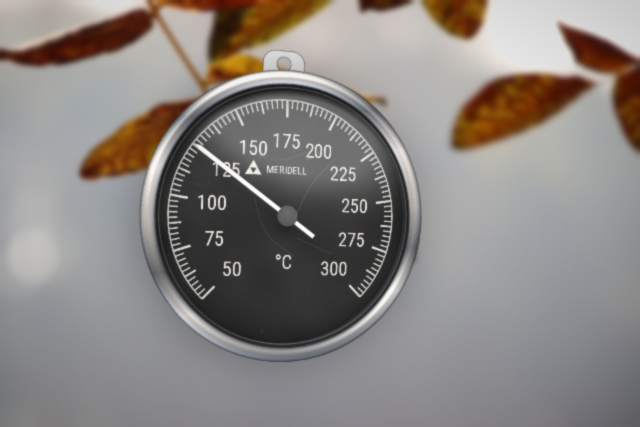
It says {"value": 125, "unit": "°C"}
